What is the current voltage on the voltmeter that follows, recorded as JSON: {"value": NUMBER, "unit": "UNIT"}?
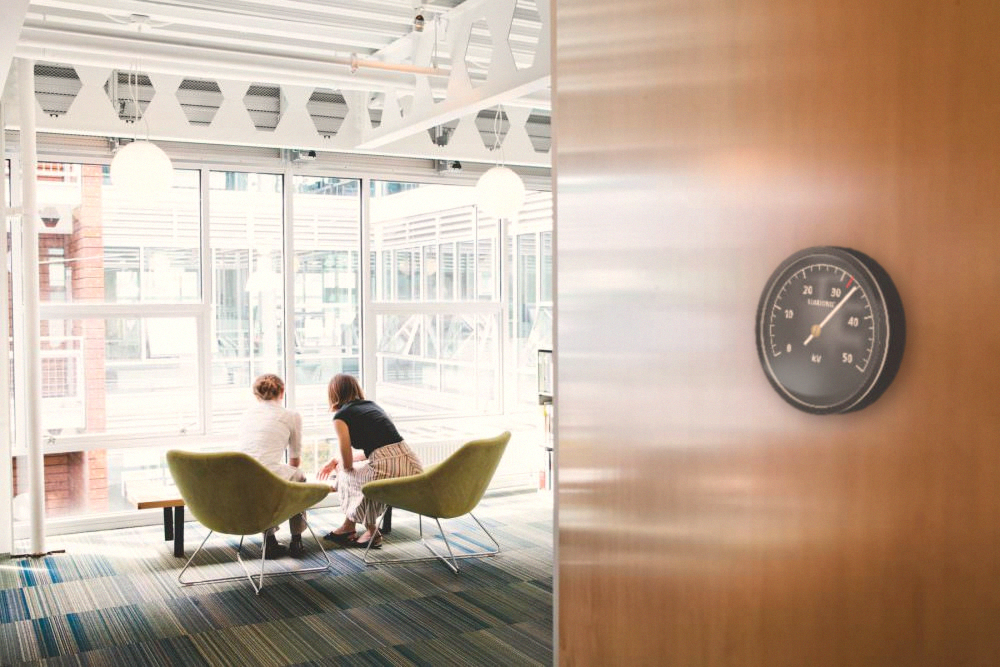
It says {"value": 34, "unit": "kV"}
